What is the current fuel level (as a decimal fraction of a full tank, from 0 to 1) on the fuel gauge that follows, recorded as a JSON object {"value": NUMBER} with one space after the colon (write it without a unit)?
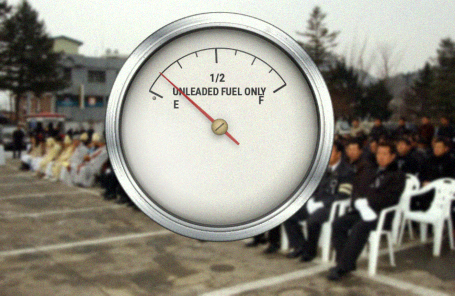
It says {"value": 0.125}
